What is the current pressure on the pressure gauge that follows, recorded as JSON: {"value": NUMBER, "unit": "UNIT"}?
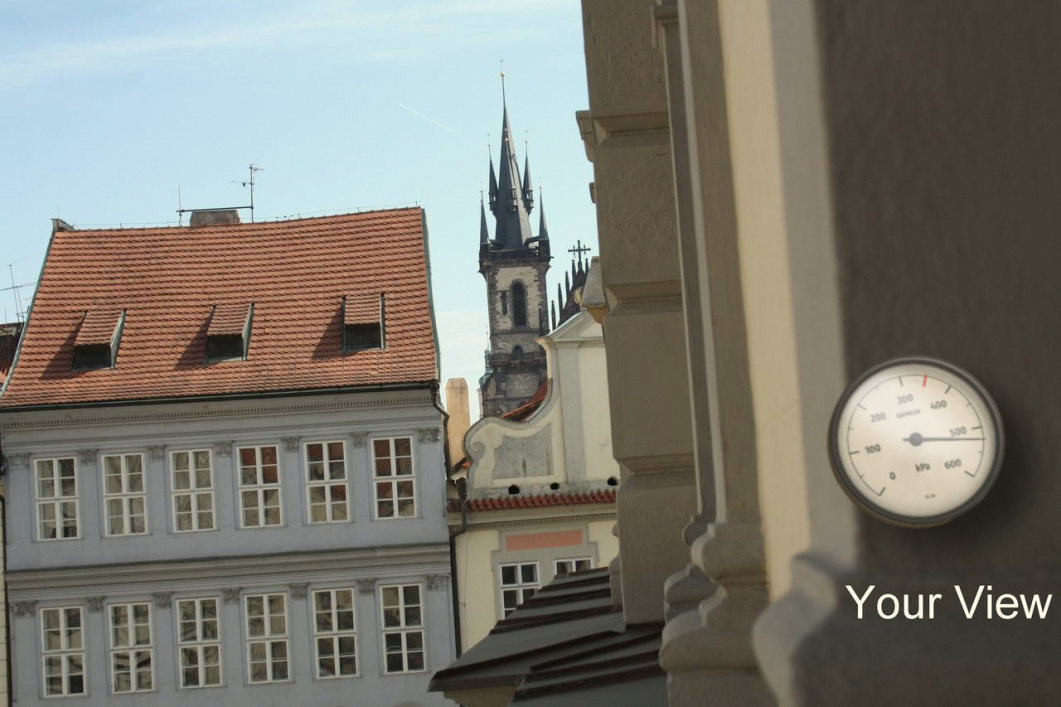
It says {"value": 525, "unit": "kPa"}
